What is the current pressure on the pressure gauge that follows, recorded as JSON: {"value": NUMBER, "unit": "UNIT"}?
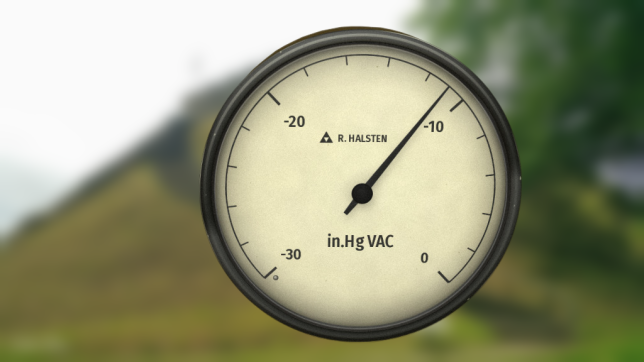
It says {"value": -11, "unit": "inHg"}
